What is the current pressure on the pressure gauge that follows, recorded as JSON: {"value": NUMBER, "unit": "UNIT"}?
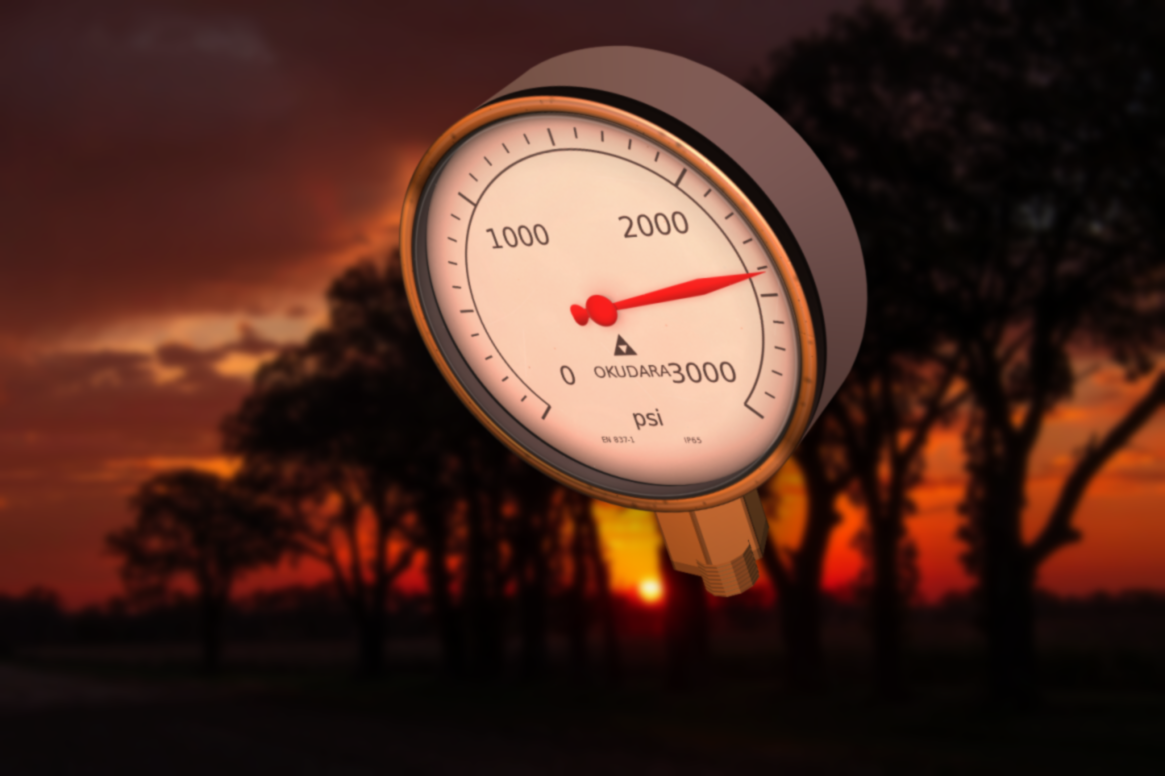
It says {"value": 2400, "unit": "psi"}
